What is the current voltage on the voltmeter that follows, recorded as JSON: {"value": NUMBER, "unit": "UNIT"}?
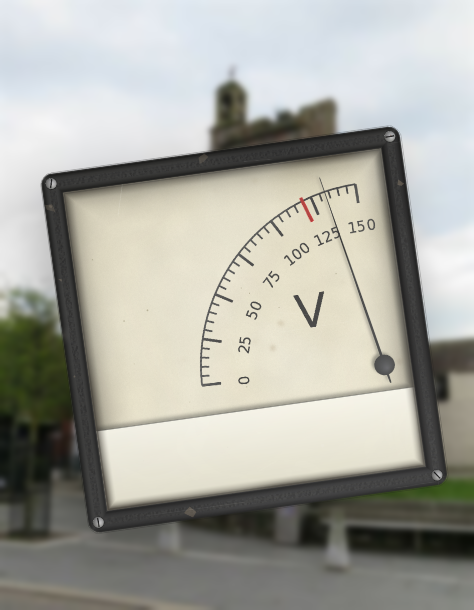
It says {"value": 132.5, "unit": "V"}
